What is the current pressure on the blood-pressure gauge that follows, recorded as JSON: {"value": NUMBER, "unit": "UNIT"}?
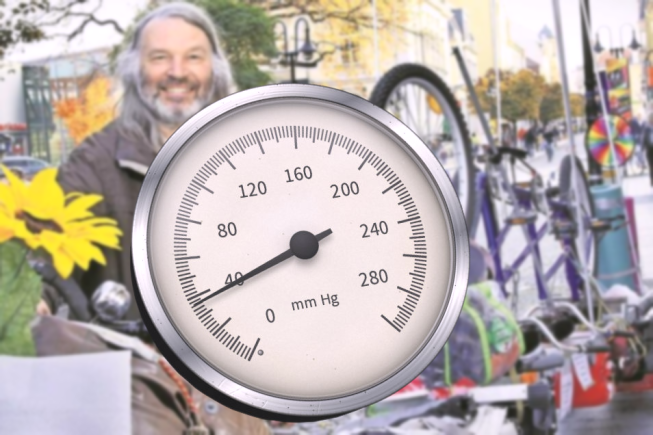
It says {"value": 36, "unit": "mmHg"}
